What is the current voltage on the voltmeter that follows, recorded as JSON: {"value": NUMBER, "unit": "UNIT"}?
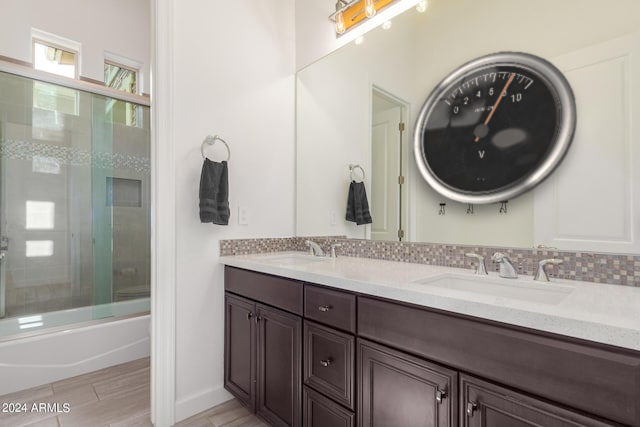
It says {"value": 8, "unit": "V"}
